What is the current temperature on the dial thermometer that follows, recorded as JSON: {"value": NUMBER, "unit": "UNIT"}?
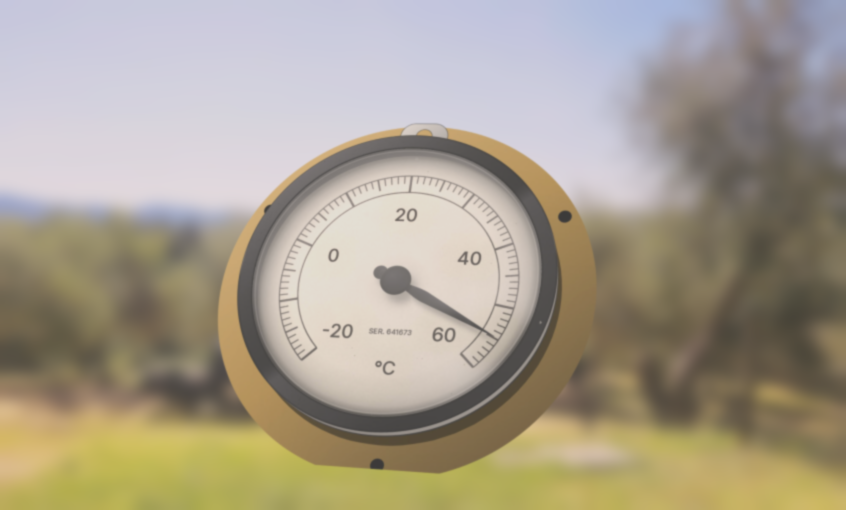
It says {"value": 55, "unit": "°C"}
